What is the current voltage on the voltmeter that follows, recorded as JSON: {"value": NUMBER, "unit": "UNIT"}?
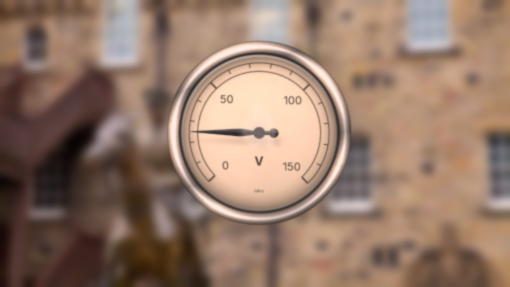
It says {"value": 25, "unit": "V"}
